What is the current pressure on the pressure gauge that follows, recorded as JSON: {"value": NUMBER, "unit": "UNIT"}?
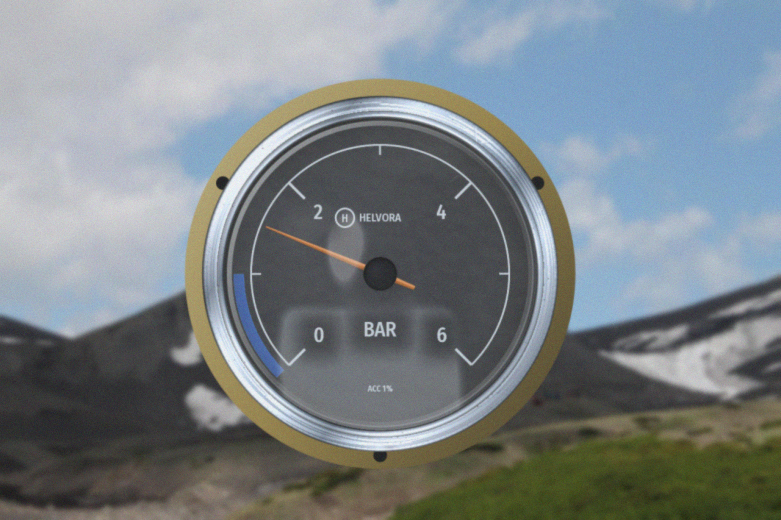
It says {"value": 1.5, "unit": "bar"}
